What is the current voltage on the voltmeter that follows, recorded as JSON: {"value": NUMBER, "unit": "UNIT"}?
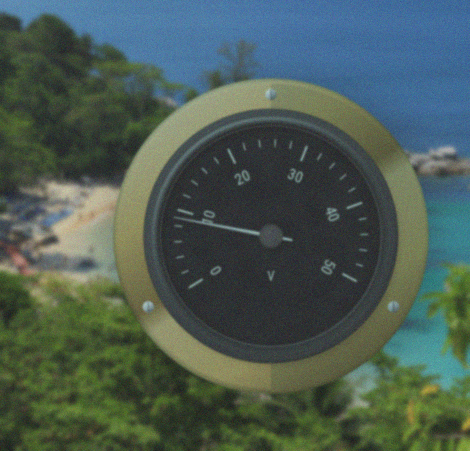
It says {"value": 9, "unit": "V"}
